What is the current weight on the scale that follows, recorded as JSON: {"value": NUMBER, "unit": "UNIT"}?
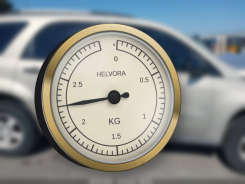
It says {"value": 2.25, "unit": "kg"}
